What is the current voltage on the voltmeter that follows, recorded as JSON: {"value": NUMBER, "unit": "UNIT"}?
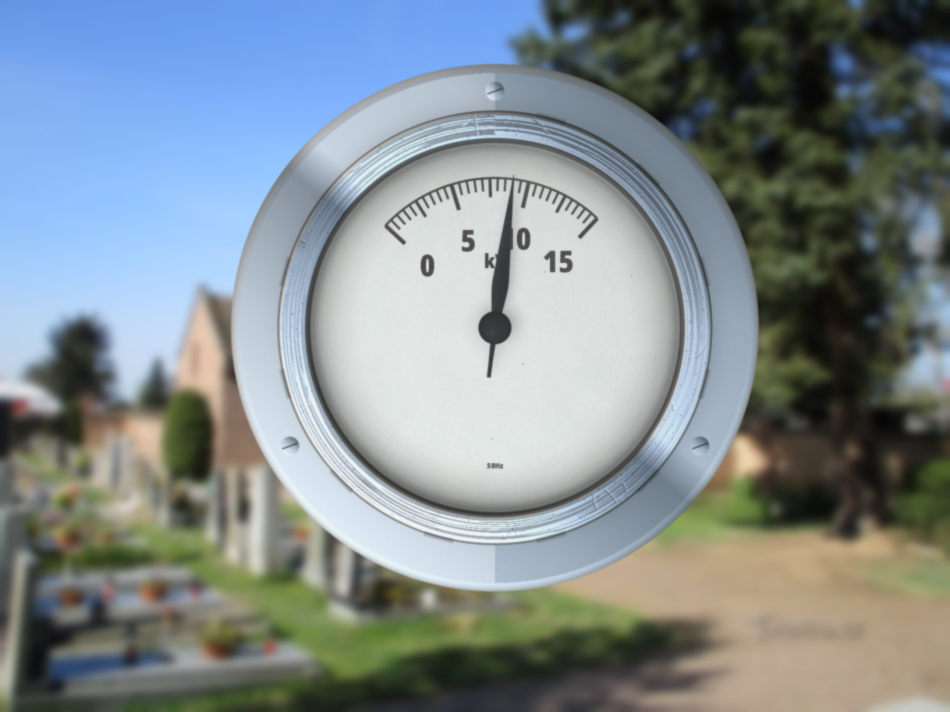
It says {"value": 9, "unit": "kV"}
